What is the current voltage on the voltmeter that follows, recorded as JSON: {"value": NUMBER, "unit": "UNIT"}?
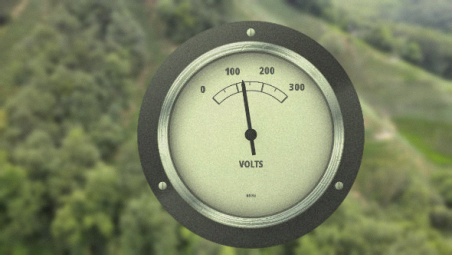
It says {"value": 125, "unit": "V"}
